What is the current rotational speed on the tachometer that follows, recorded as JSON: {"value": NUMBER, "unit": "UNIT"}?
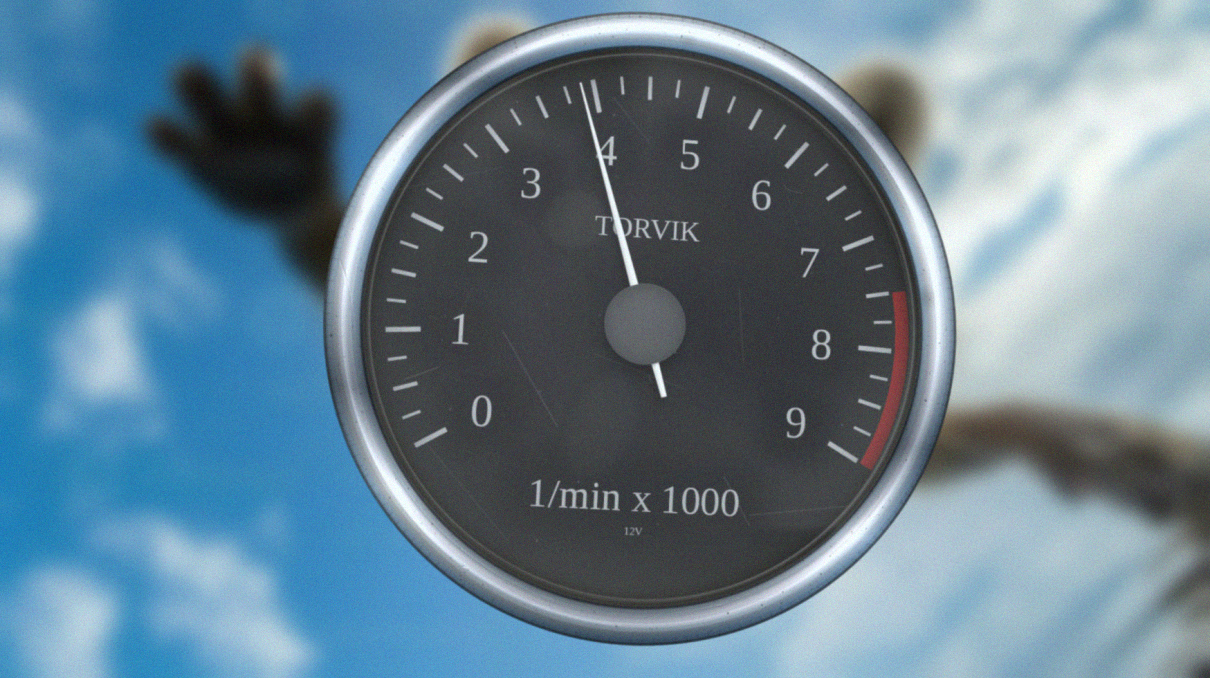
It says {"value": 3875, "unit": "rpm"}
